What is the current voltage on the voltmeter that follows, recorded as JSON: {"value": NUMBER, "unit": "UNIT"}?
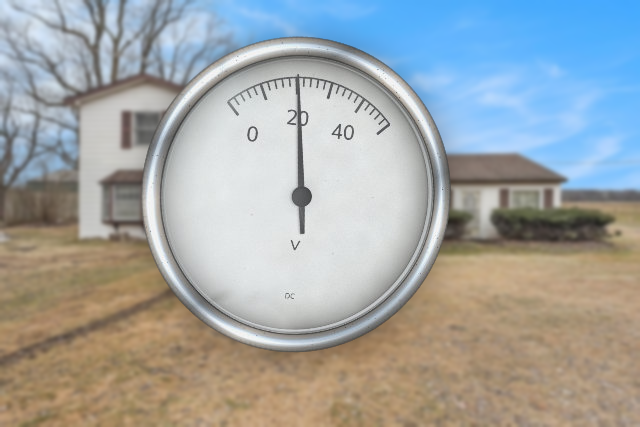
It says {"value": 20, "unit": "V"}
